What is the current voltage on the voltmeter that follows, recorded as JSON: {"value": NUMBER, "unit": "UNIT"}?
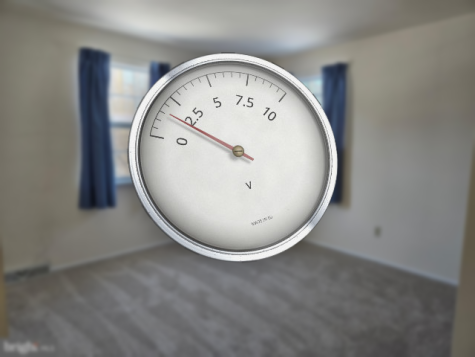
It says {"value": 1.5, "unit": "V"}
